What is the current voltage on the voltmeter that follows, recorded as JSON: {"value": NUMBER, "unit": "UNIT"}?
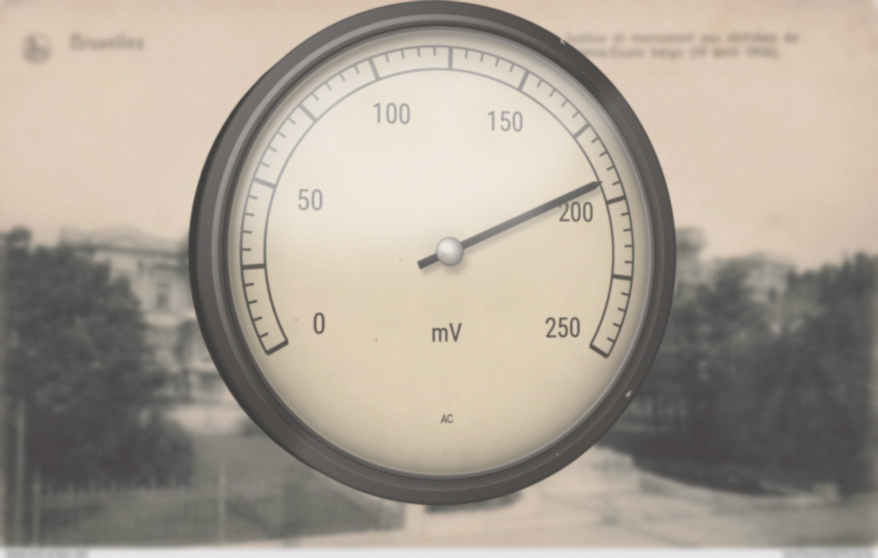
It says {"value": 192.5, "unit": "mV"}
